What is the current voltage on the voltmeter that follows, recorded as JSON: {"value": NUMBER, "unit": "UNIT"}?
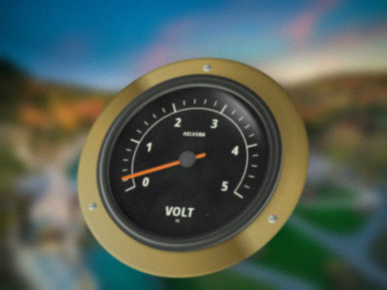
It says {"value": 0.2, "unit": "V"}
